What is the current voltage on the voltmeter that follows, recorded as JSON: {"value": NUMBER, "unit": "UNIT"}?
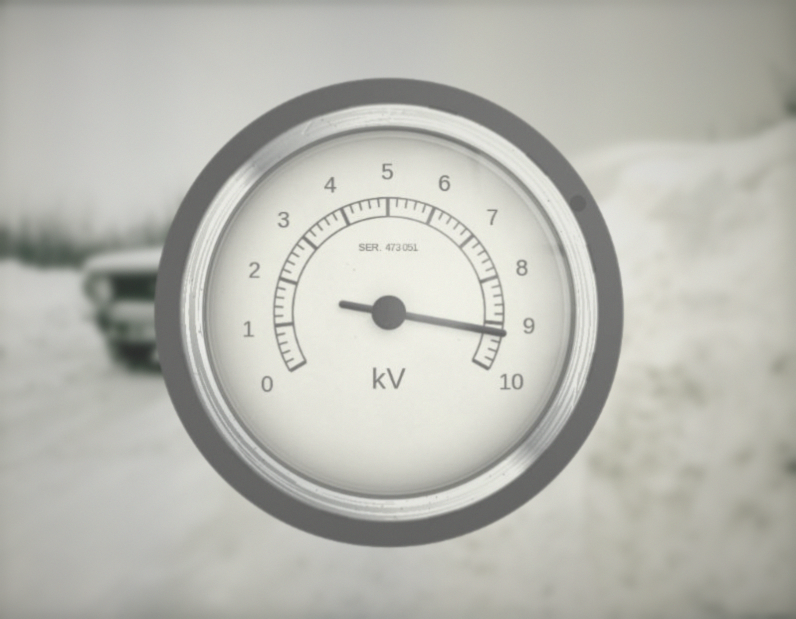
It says {"value": 9.2, "unit": "kV"}
